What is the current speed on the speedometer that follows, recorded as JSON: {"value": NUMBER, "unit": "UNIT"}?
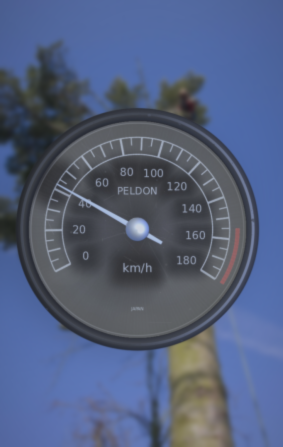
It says {"value": 42.5, "unit": "km/h"}
